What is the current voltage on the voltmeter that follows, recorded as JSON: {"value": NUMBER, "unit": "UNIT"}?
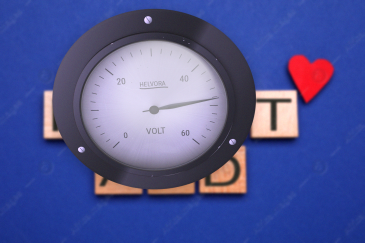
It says {"value": 48, "unit": "V"}
